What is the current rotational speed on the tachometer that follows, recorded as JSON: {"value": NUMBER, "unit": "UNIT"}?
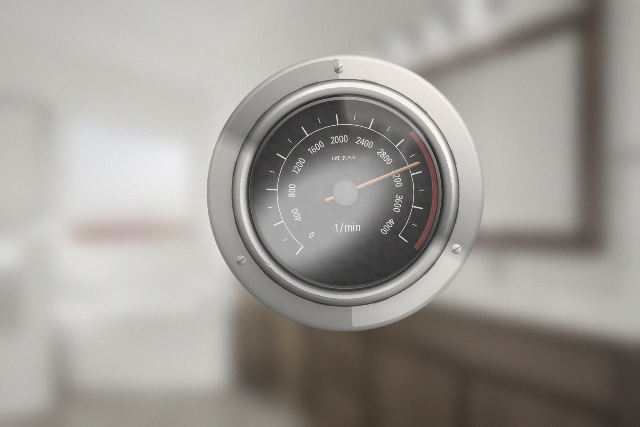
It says {"value": 3100, "unit": "rpm"}
